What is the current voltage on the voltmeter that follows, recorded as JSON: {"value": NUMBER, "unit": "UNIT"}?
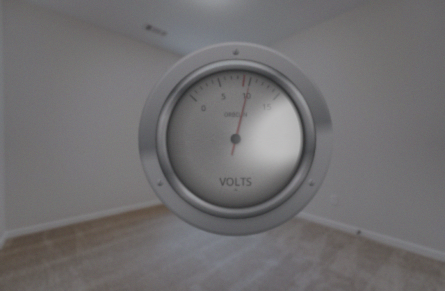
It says {"value": 10, "unit": "V"}
